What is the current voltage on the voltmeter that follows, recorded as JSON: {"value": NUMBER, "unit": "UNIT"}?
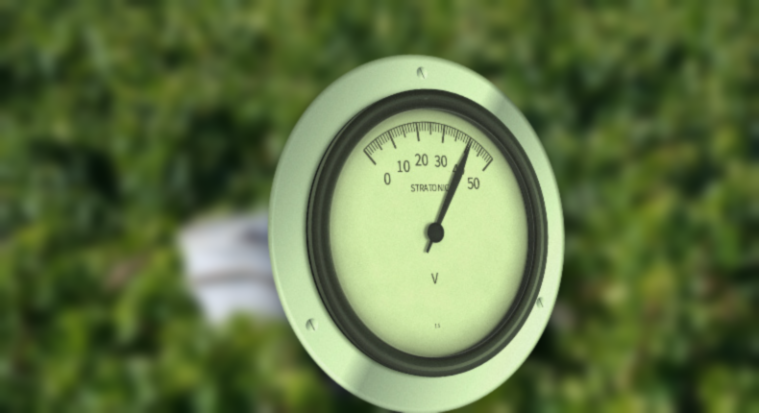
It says {"value": 40, "unit": "V"}
